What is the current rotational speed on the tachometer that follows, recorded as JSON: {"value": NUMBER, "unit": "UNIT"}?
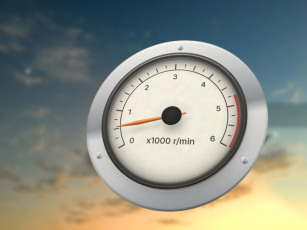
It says {"value": 500, "unit": "rpm"}
